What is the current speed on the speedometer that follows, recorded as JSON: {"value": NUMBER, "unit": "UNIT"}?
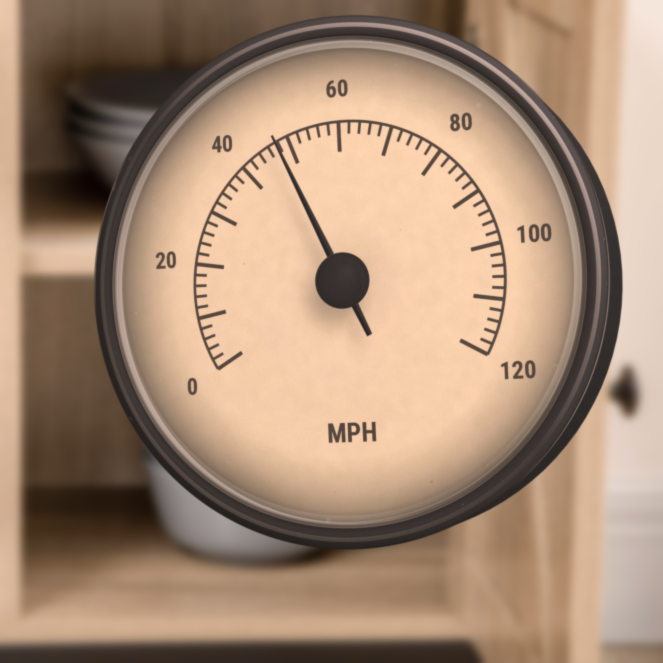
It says {"value": 48, "unit": "mph"}
